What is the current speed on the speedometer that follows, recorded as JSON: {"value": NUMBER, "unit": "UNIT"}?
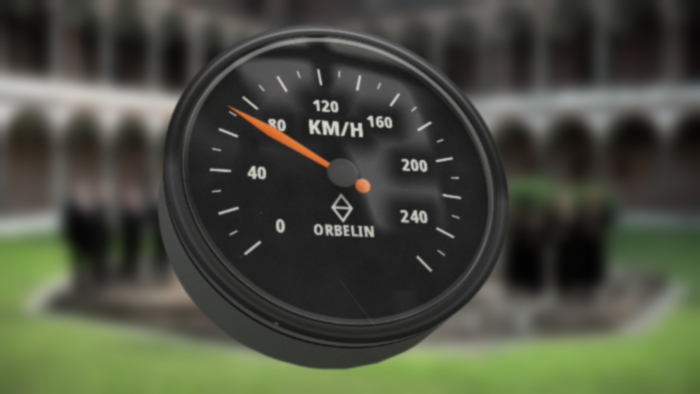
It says {"value": 70, "unit": "km/h"}
